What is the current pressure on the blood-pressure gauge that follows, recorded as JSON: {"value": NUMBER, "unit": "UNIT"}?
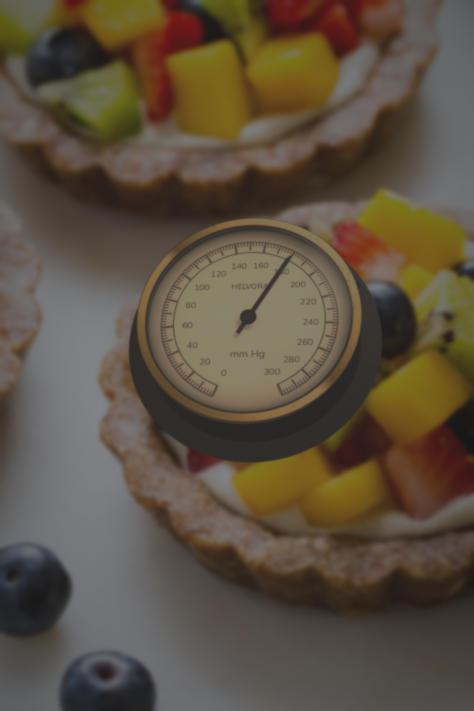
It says {"value": 180, "unit": "mmHg"}
